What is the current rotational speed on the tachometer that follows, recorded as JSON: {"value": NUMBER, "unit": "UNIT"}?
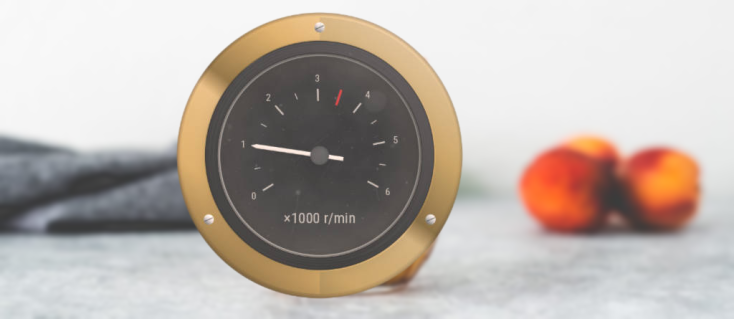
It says {"value": 1000, "unit": "rpm"}
